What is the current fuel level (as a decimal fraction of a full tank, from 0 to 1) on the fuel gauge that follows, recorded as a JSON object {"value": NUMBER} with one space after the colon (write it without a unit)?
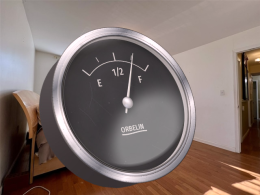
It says {"value": 0.75}
